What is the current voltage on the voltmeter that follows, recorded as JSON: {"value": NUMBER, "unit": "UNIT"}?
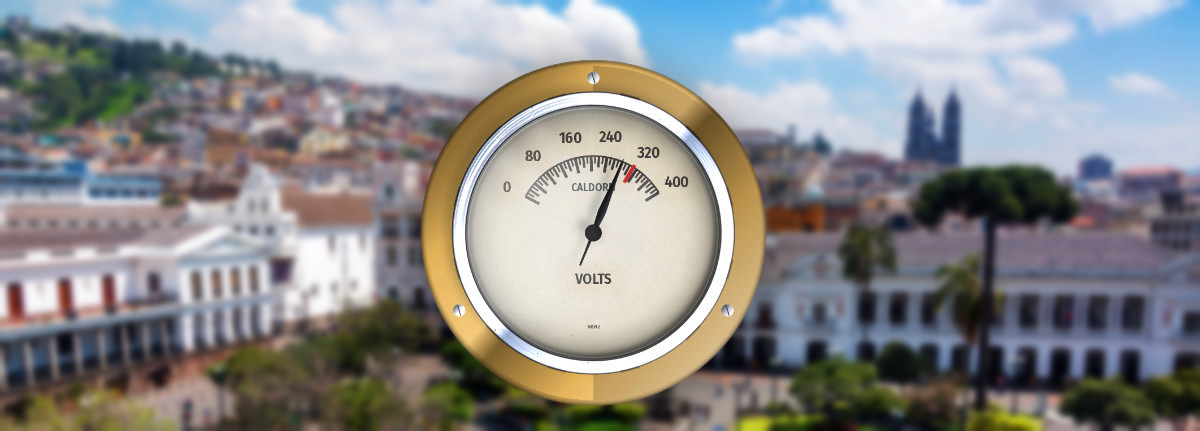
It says {"value": 280, "unit": "V"}
